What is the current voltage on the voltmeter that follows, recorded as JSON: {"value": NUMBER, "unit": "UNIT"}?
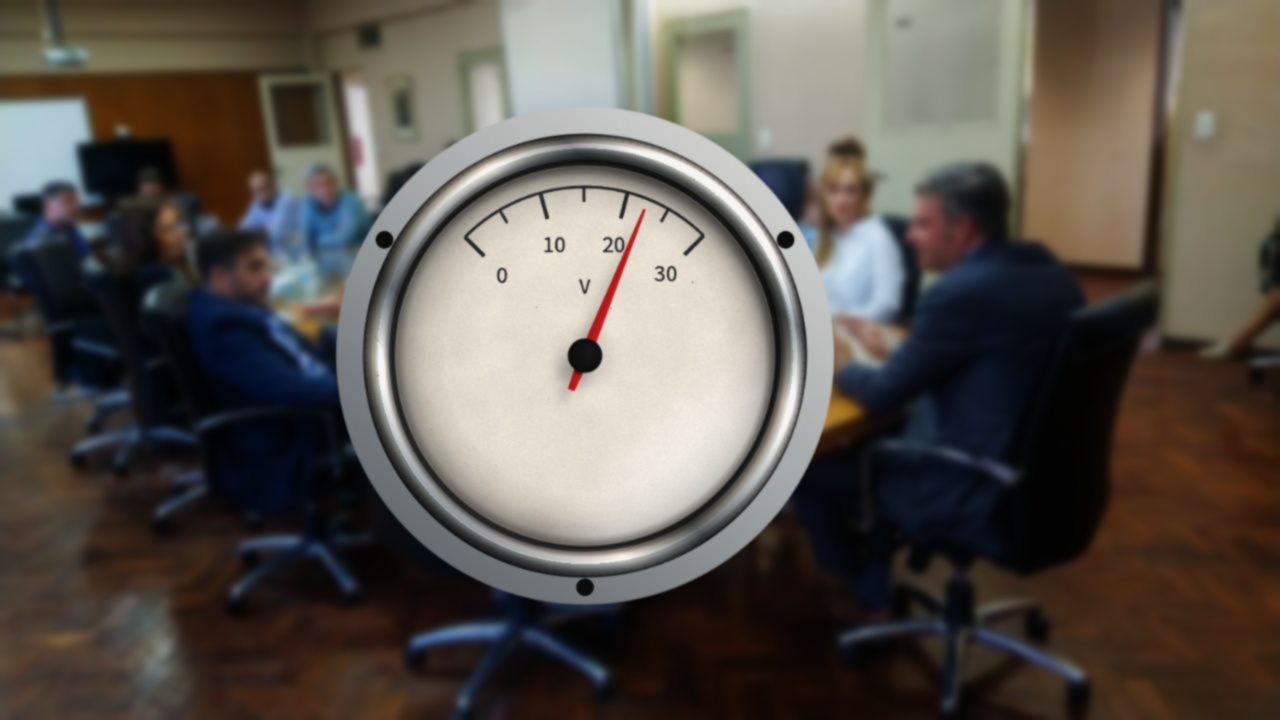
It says {"value": 22.5, "unit": "V"}
